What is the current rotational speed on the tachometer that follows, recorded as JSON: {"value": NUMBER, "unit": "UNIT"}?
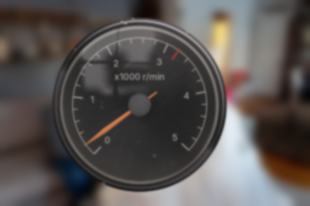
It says {"value": 200, "unit": "rpm"}
